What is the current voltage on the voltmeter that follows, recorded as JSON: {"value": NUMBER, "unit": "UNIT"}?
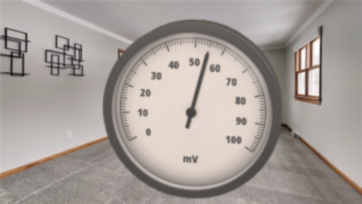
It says {"value": 55, "unit": "mV"}
